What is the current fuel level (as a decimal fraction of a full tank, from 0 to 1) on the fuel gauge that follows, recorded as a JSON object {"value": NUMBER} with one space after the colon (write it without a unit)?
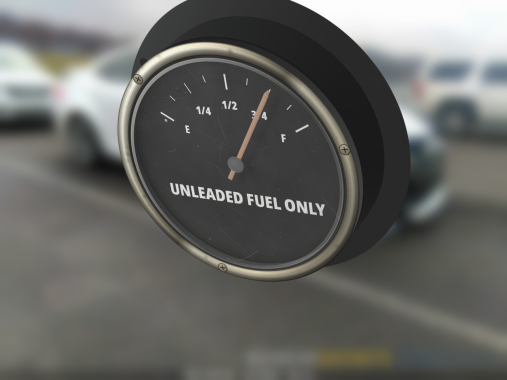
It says {"value": 0.75}
